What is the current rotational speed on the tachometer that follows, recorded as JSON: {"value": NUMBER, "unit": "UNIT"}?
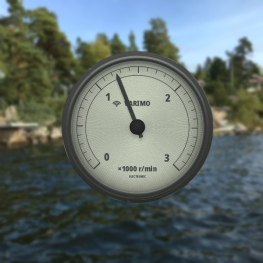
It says {"value": 1250, "unit": "rpm"}
